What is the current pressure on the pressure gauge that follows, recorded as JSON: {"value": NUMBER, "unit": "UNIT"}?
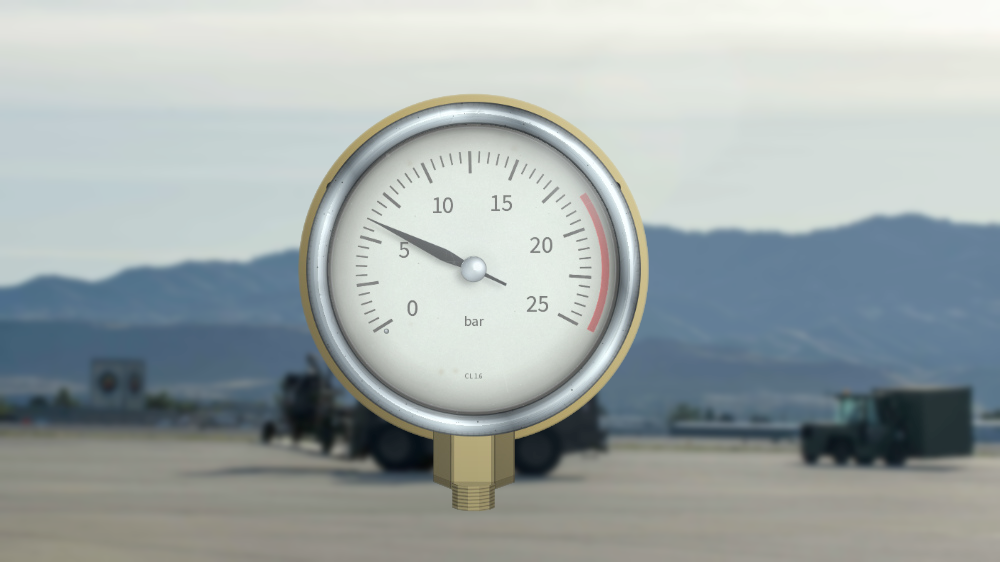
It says {"value": 6, "unit": "bar"}
